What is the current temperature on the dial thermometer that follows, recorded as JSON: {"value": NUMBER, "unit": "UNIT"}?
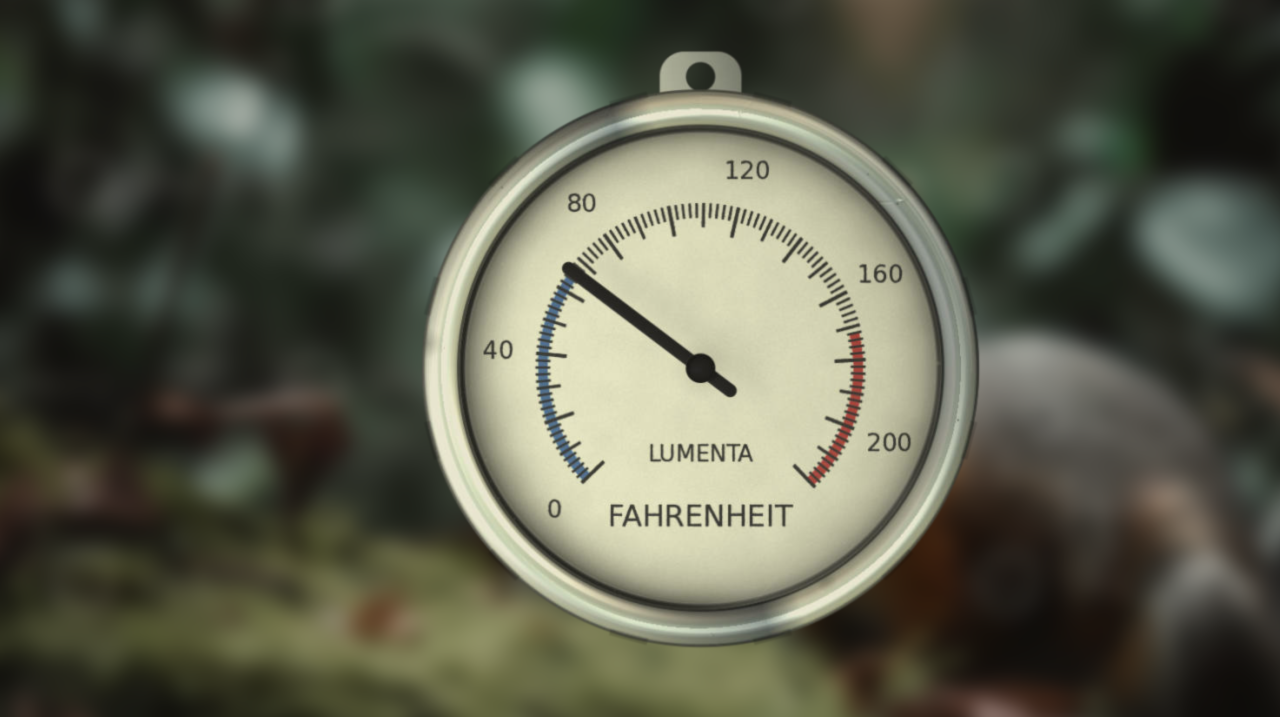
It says {"value": 66, "unit": "°F"}
